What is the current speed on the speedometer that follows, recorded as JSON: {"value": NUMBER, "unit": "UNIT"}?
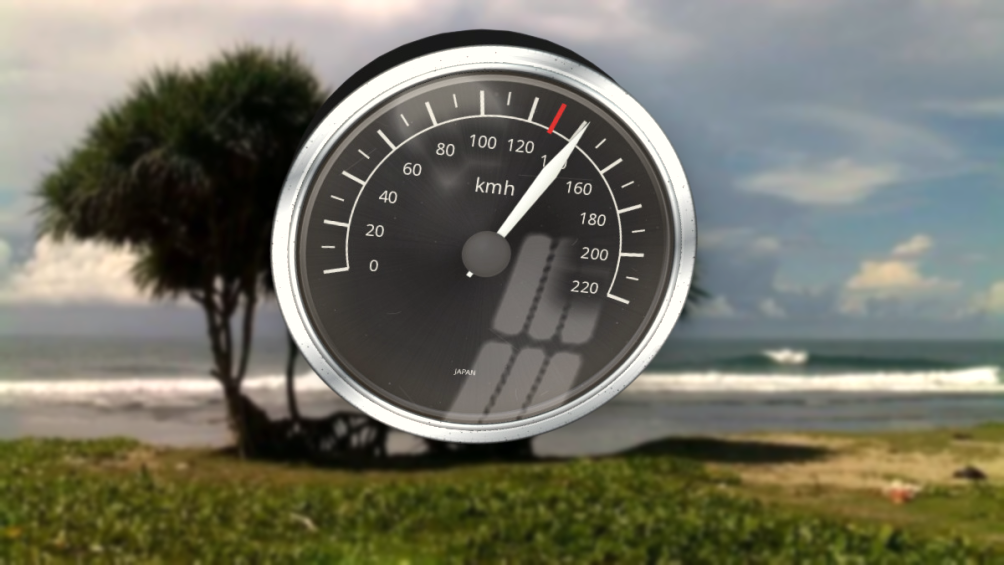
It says {"value": 140, "unit": "km/h"}
